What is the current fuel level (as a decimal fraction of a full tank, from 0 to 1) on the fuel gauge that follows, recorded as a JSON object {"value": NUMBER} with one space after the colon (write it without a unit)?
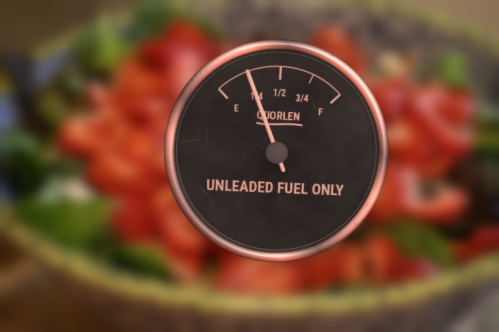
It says {"value": 0.25}
